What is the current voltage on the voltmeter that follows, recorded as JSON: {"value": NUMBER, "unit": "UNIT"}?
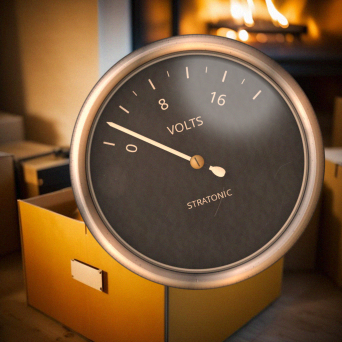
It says {"value": 2, "unit": "V"}
